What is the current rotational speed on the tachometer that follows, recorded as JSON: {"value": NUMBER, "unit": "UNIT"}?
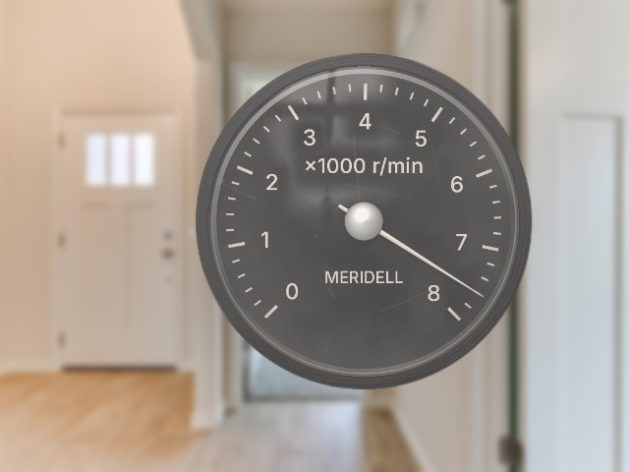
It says {"value": 7600, "unit": "rpm"}
